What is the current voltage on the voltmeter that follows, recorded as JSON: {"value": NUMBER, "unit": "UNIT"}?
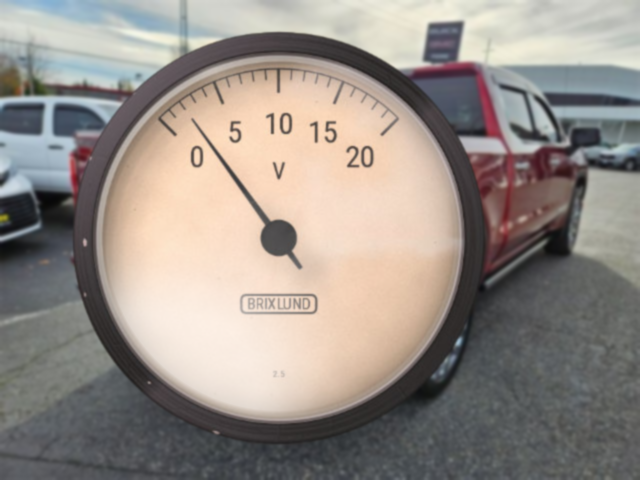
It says {"value": 2, "unit": "V"}
